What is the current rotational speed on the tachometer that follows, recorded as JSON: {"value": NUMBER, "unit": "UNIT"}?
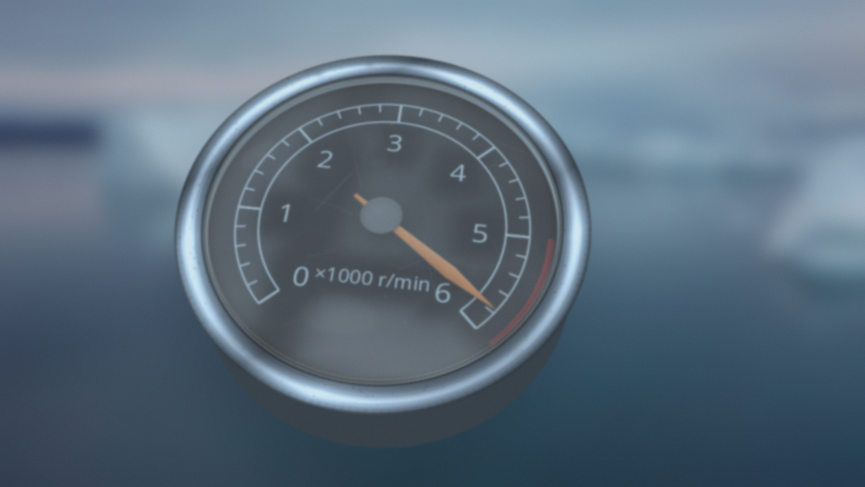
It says {"value": 5800, "unit": "rpm"}
